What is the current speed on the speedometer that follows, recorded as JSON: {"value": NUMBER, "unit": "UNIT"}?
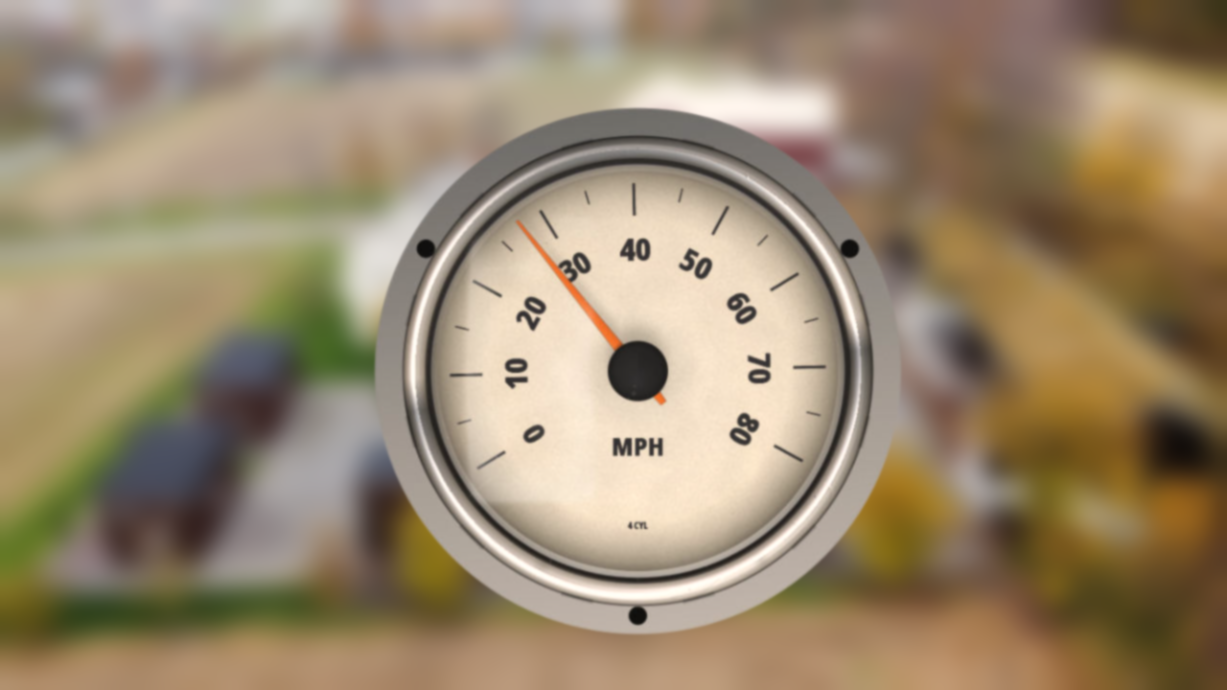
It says {"value": 27.5, "unit": "mph"}
